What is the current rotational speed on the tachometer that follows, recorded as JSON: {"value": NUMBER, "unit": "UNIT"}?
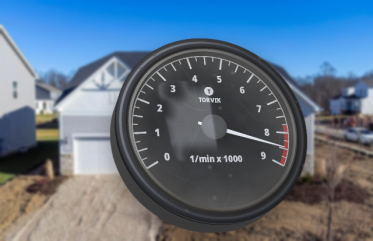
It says {"value": 8500, "unit": "rpm"}
